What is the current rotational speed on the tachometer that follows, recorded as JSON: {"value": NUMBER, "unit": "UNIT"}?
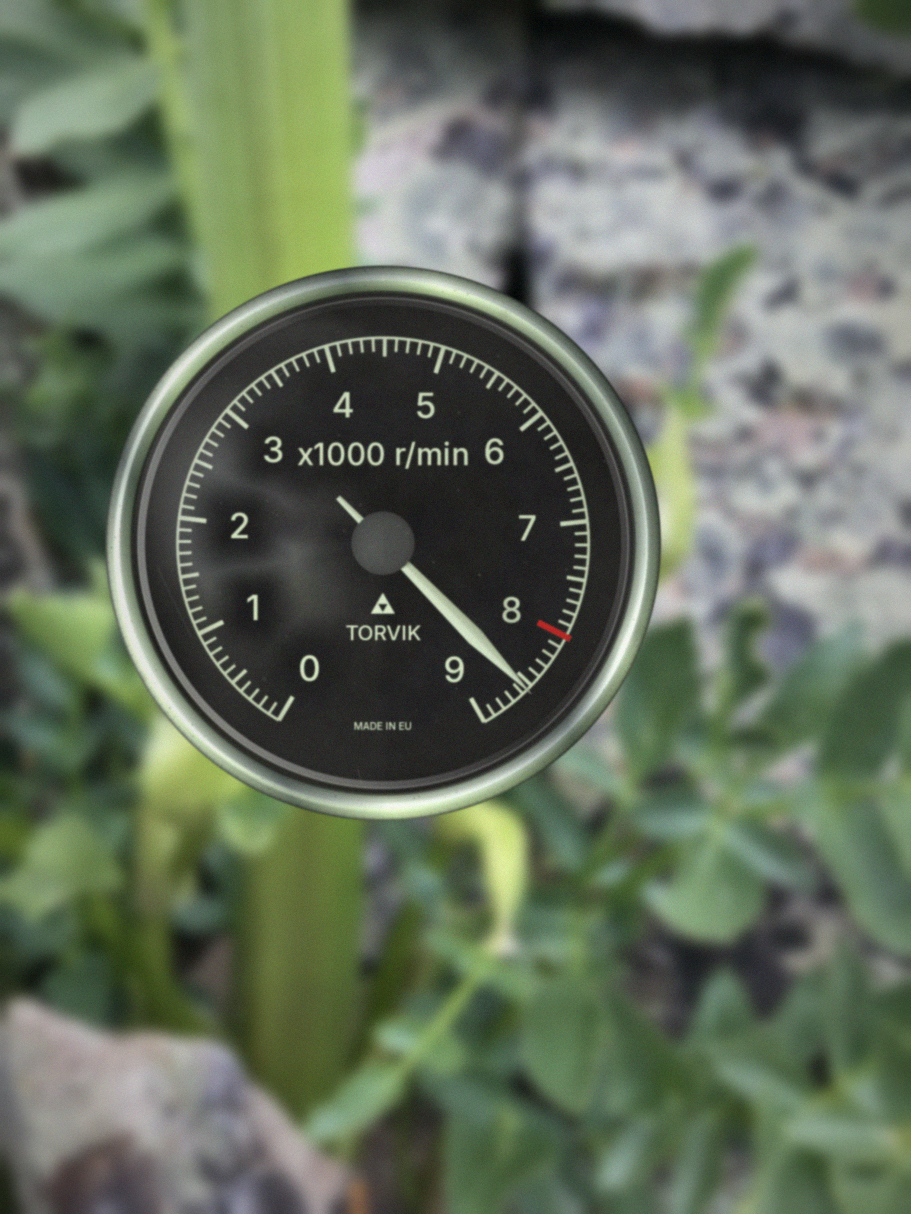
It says {"value": 8550, "unit": "rpm"}
